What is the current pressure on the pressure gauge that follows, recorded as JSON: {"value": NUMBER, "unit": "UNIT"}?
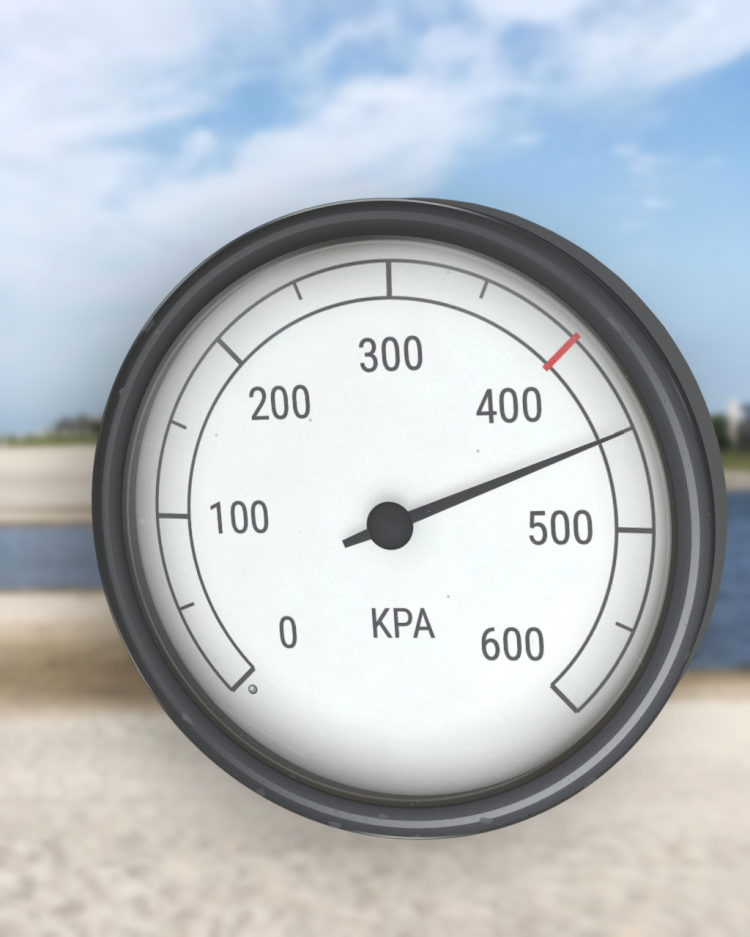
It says {"value": 450, "unit": "kPa"}
